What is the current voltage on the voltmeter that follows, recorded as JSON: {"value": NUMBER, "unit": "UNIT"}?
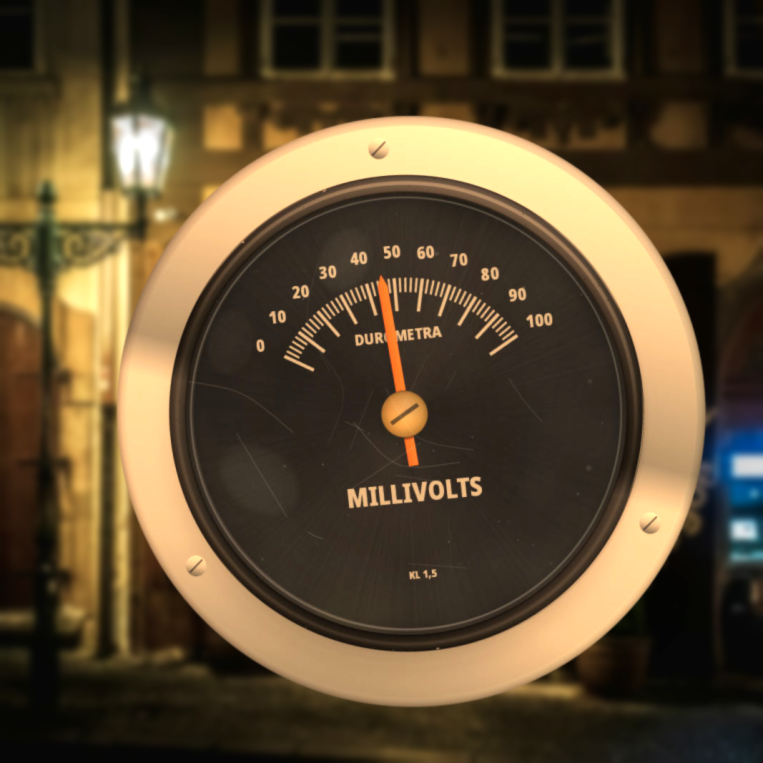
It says {"value": 46, "unit": "mV"}
